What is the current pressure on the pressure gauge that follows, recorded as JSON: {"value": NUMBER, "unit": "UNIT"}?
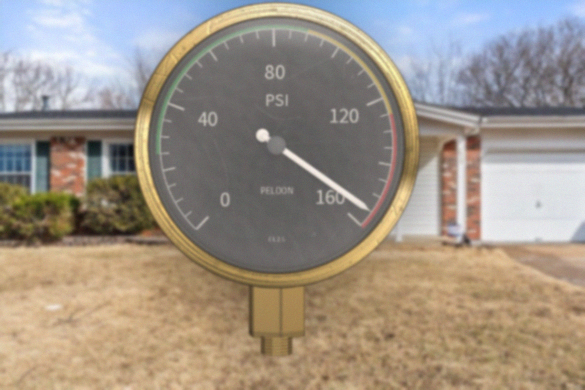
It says {"value": 155, "unit": "psi"}
